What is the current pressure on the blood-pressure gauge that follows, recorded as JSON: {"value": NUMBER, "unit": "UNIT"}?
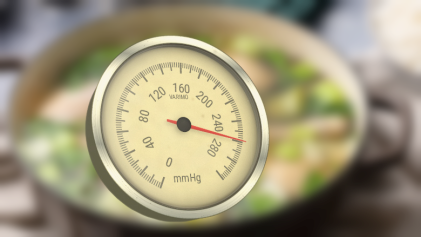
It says {"value": 260, "unit": "mmHg"}
